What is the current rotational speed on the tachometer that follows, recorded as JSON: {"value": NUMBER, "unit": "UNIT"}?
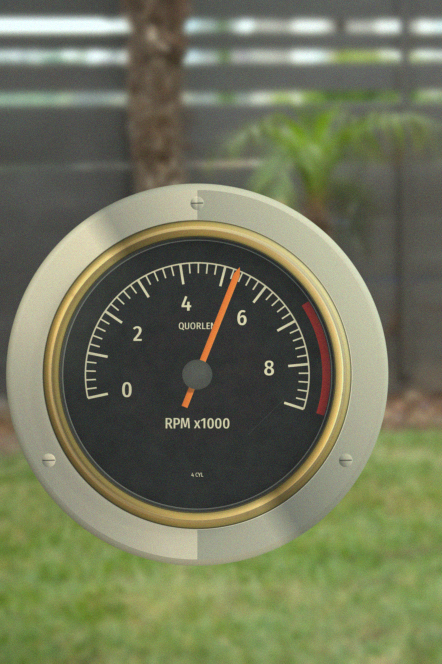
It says {"value": 5300, "unit": "rpm"}
